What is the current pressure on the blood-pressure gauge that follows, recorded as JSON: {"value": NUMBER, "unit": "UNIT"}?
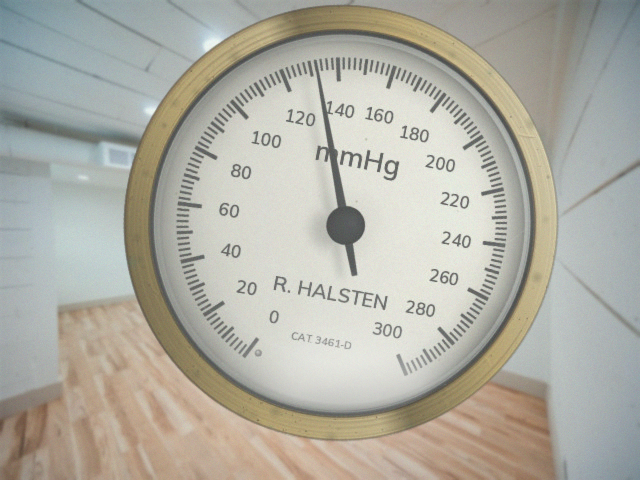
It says {"value": 132, "unit": "mmHg"}
